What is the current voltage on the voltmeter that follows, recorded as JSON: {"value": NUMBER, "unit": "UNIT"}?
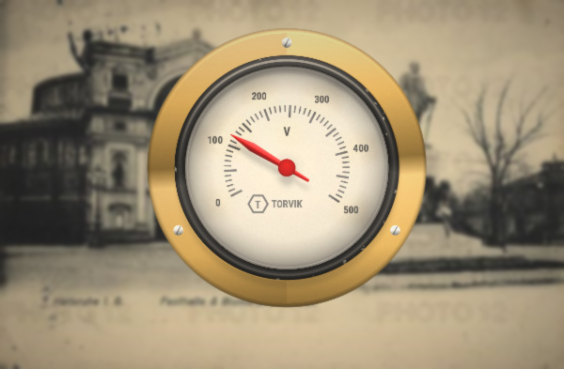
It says {"value": 120, "unit": "V"}
